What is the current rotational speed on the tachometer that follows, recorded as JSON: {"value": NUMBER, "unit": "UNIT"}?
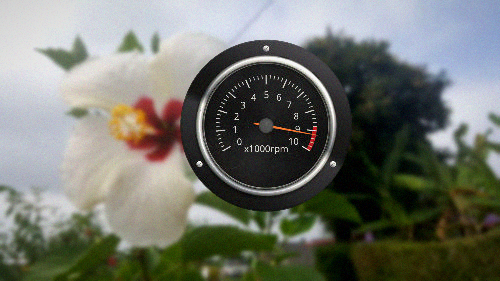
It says {"value": 9200, "unit": "rpm"}
